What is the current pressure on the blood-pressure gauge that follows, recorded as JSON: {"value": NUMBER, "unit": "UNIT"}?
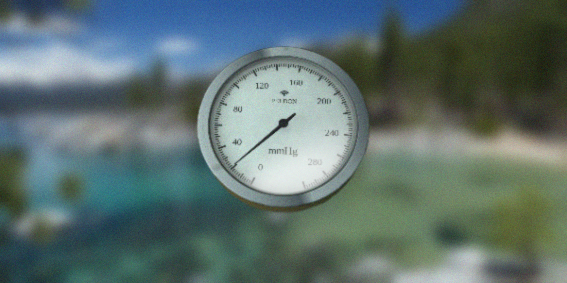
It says {"value": 20, "unit": "mmHg"}
